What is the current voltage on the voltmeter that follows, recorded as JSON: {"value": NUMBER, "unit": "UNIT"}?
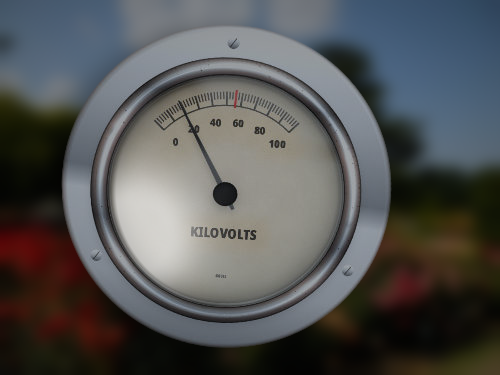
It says {"value": 20, "unit": "kV"}
